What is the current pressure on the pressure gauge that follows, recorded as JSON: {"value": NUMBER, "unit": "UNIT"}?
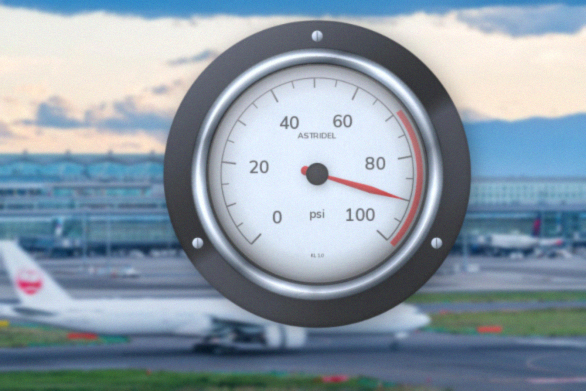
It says {"value": 90, "unit": "psi"}
